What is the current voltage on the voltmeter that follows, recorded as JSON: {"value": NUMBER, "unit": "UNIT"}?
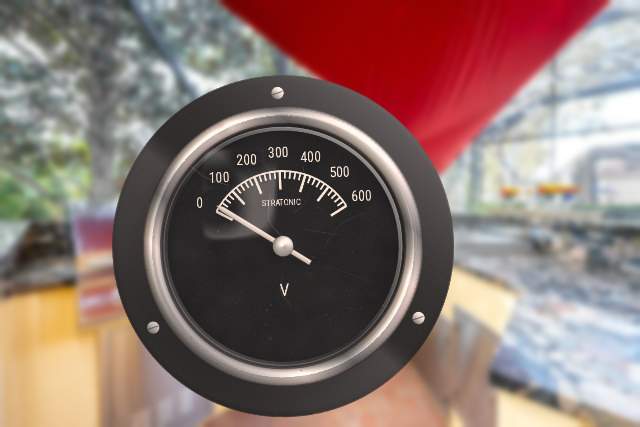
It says {"value": 20, "unit": "V"}
